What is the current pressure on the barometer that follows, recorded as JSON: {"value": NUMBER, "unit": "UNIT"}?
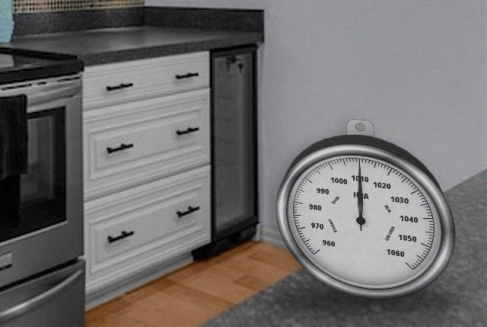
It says {"value": 1010, "unit": "hPa"}
